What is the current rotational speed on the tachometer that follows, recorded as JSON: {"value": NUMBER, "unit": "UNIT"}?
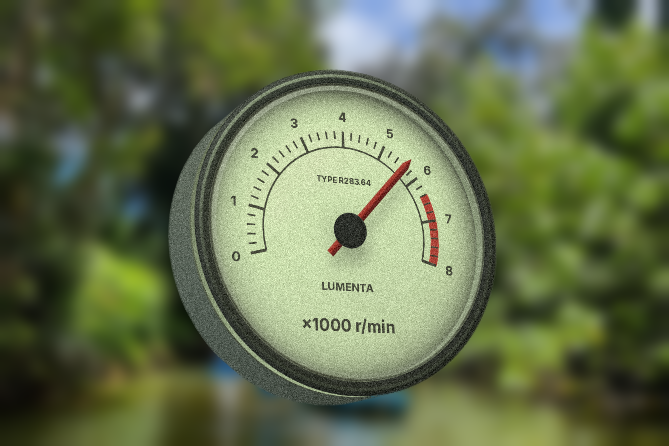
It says {"value": 5600, "unit": "rpm"}
